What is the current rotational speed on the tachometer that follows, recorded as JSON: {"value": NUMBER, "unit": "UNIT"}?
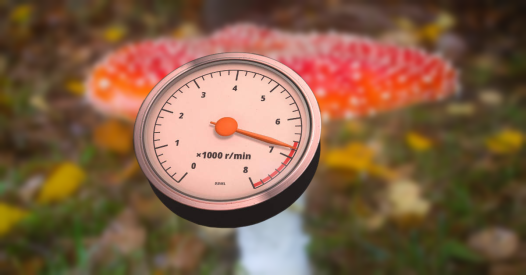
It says {"value": 6800, "unit": "rpm"}
